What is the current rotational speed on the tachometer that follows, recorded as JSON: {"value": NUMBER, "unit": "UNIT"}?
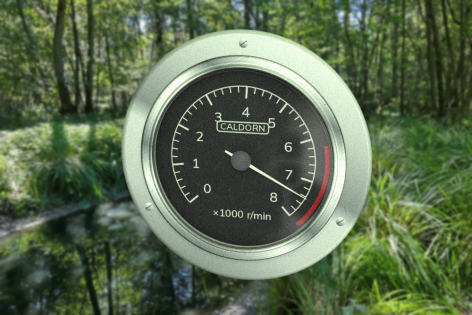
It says {"value": 7400, "unit": "rpm"}
